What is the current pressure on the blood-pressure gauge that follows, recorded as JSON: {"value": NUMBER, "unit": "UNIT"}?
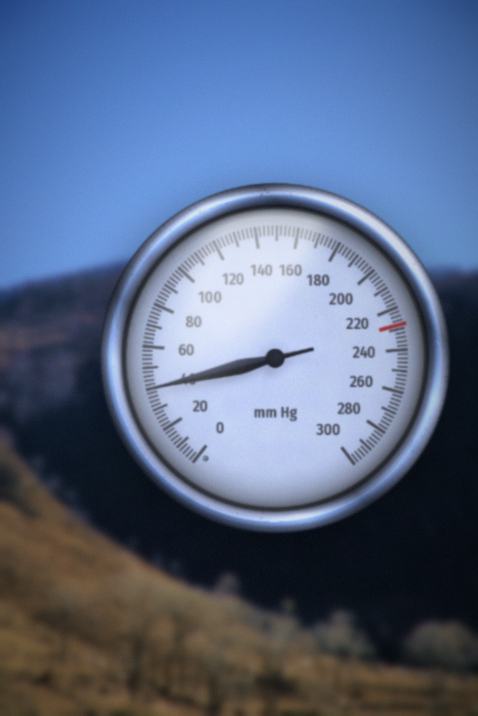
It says {"value": 40, "unit": "mmHg"}
